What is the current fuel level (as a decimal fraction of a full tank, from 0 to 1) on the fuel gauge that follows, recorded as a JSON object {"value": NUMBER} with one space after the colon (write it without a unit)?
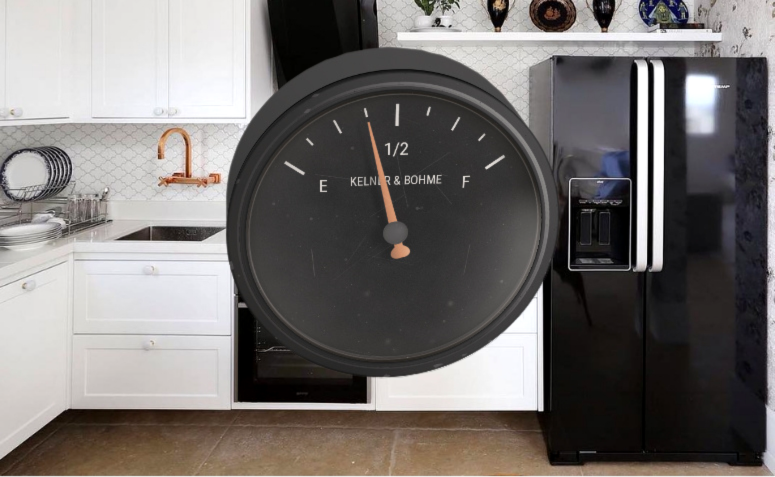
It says {"value": 0.375}
